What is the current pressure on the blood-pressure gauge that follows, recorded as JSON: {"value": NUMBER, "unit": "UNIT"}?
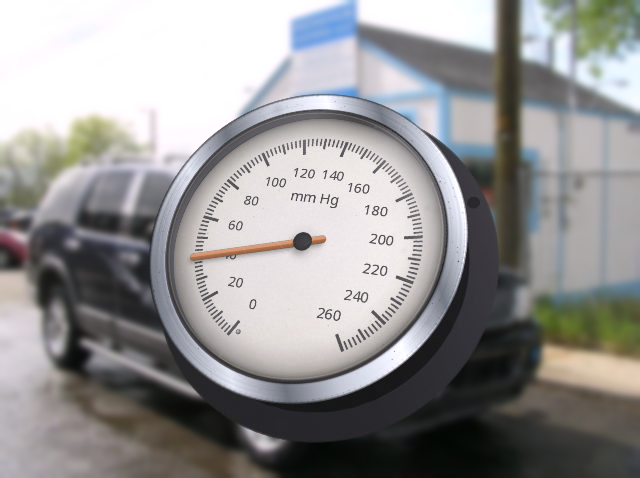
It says {"value": 40, "unit": "mmHg"}
